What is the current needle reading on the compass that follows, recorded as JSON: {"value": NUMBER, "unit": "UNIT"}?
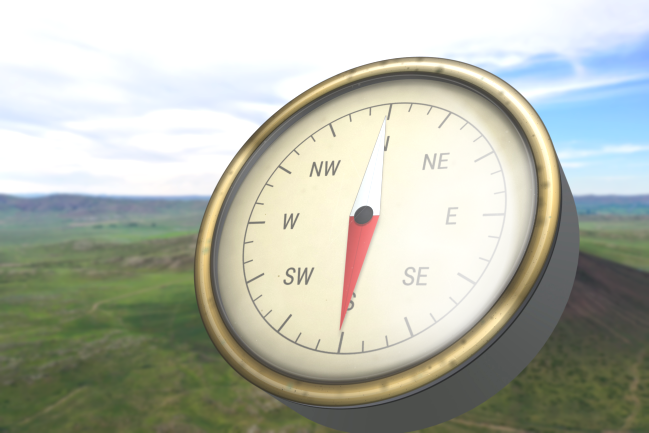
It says {"value": 180, "unit": "°"}
